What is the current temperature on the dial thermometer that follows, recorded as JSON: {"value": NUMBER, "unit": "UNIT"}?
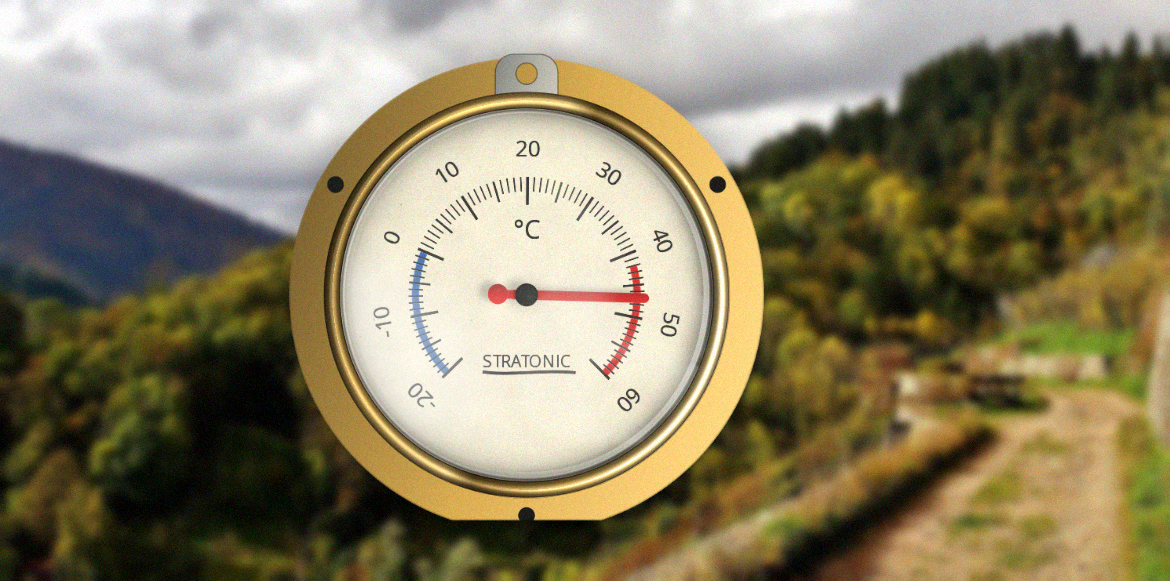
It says {"value": 47, "unit": "°C"}
